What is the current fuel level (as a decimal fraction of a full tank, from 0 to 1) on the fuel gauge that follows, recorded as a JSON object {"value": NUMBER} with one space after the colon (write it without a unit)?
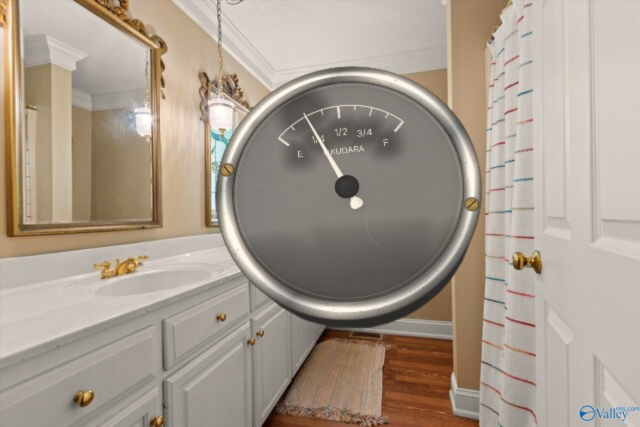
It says {"value": 0.25}
